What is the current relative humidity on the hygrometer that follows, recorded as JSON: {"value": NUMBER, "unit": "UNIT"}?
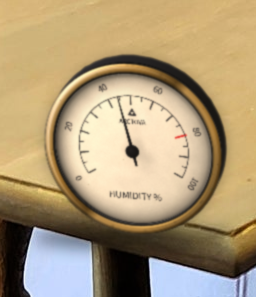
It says {"value": 45, "unit": "%"}
